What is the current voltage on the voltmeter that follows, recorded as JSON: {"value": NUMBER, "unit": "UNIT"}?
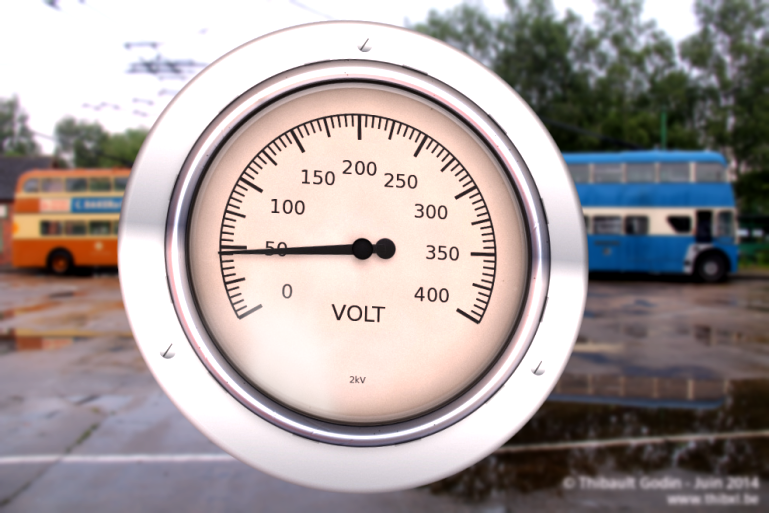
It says {"value": 45, "unit": "V"}
